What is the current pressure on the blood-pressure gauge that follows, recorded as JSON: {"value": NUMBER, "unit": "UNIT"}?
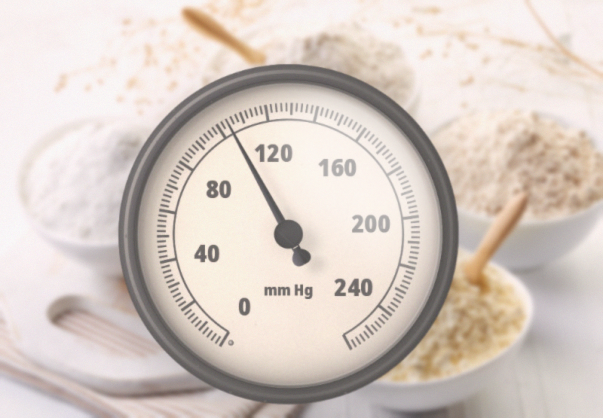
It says {"value": 104, "unit": "mmHg"}
